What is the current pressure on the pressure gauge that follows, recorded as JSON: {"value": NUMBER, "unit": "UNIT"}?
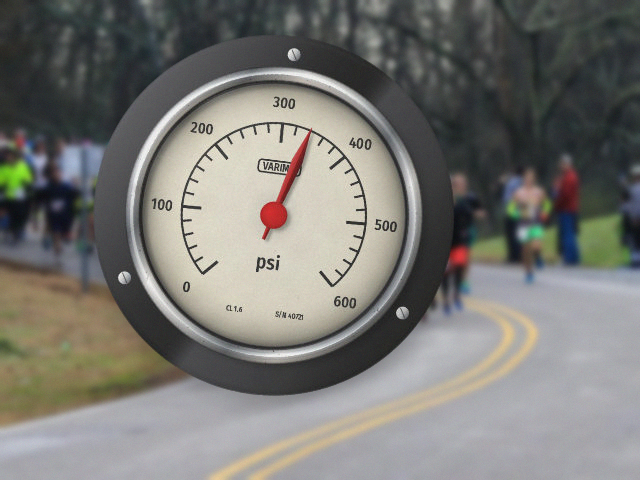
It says {"value": 340, "unit": "psi"}
